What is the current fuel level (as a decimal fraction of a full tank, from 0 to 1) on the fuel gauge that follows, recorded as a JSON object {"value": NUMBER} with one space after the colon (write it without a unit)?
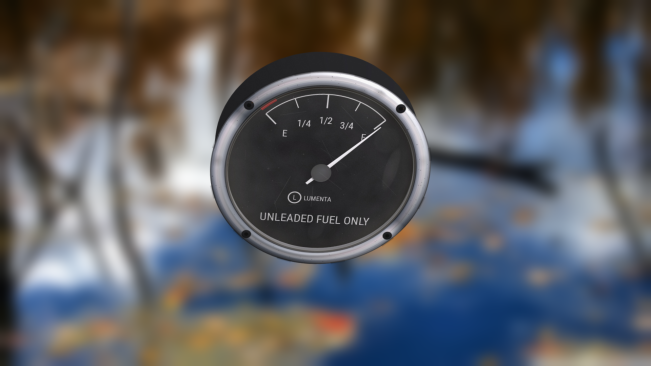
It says {"value": 1}
